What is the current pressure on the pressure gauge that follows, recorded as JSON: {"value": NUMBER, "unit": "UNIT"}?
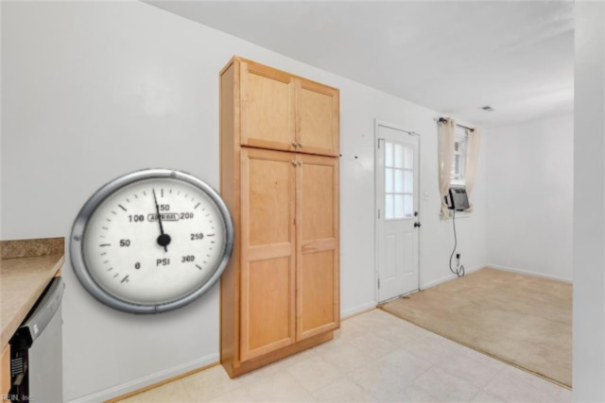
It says {"value": 140, "unit": "psi"}
